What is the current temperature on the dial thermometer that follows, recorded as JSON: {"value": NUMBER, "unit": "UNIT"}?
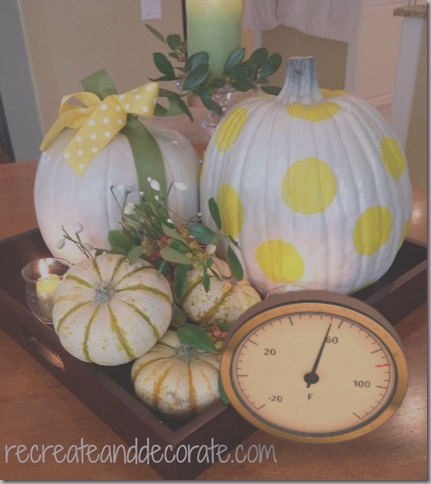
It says {"value": 56, "unit": "°F"}
